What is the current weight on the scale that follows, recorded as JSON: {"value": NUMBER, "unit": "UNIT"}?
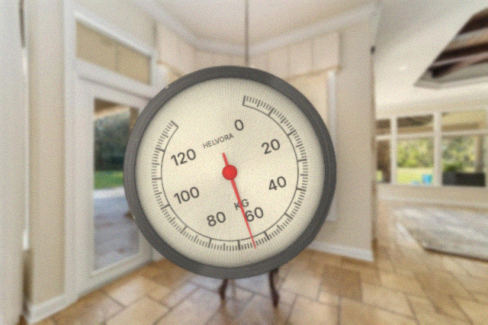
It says {"value": 65, "unit": "kg"}
